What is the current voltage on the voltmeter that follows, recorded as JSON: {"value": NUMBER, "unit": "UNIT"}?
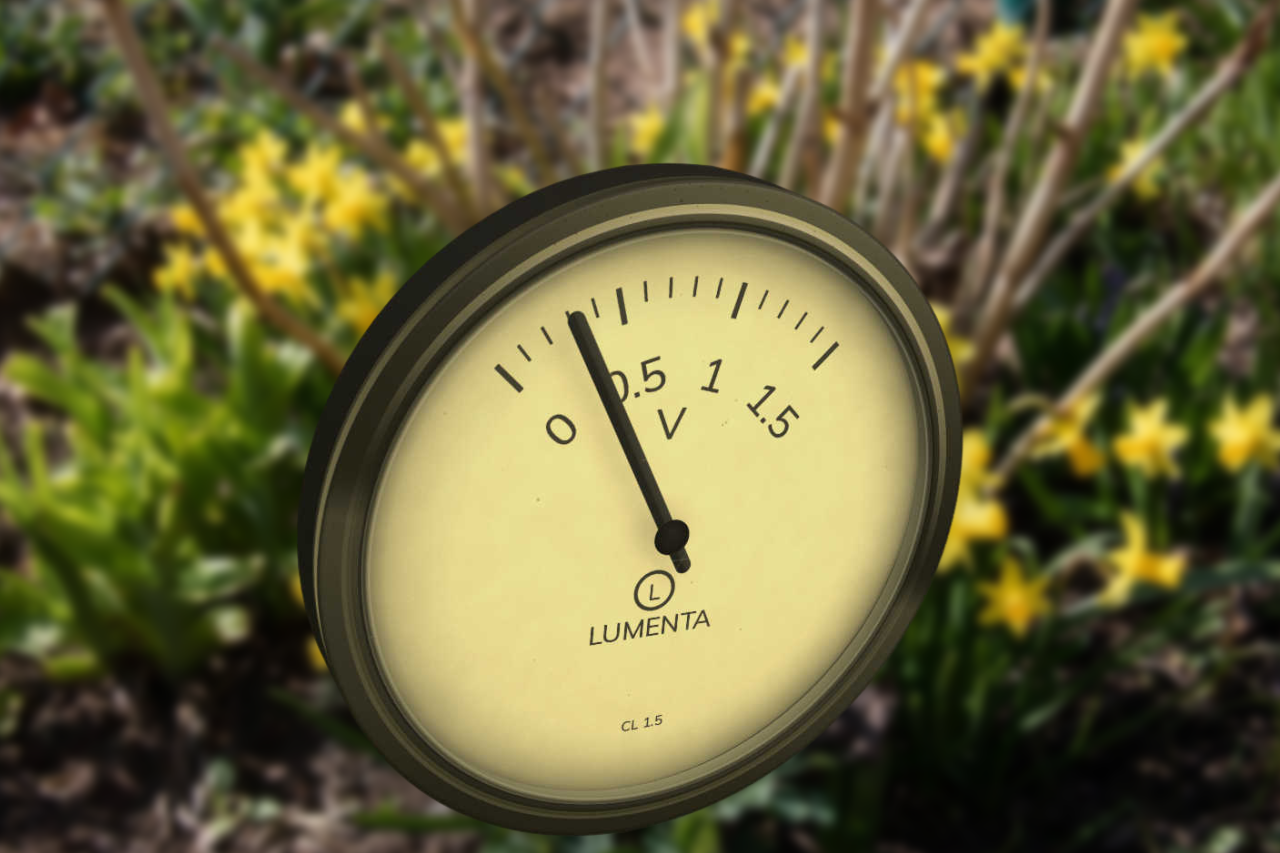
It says {"value": 0.3, "unit": "V"}
